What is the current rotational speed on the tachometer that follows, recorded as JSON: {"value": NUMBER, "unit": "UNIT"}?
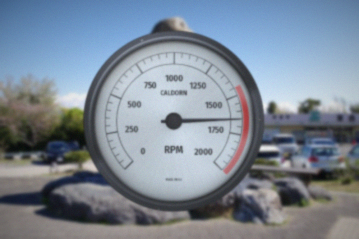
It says {"value": 1650, "unit": "rpm"}
